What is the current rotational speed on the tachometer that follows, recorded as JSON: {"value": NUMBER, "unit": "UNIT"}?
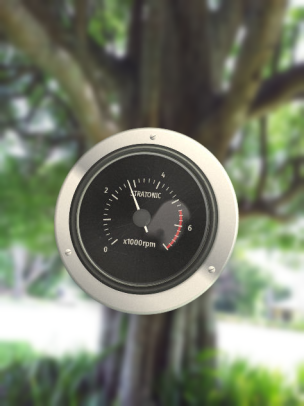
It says {"value": 2800, "unit": "rpm"}
